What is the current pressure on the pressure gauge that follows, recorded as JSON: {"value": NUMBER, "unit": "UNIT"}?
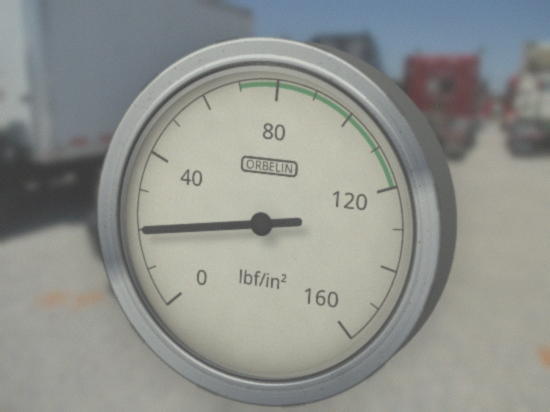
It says {"value": 20, "unit": "psi"}
